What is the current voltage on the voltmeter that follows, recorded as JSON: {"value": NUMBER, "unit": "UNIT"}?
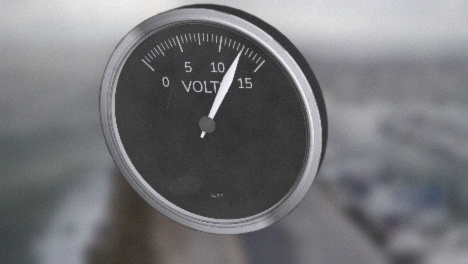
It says {"value": 12.5, "unit": "V"}
